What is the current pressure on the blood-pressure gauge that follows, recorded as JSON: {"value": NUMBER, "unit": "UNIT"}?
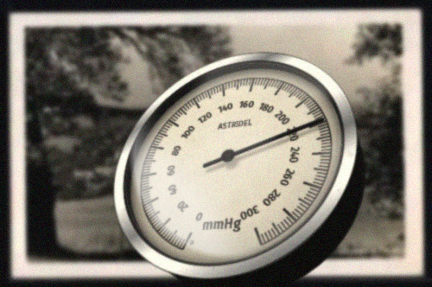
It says {"value": 220, "unit": "mmHg"}
